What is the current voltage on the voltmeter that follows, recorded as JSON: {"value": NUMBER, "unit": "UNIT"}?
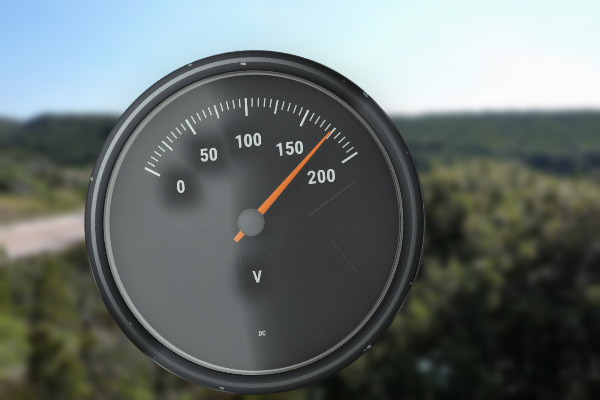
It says {"value": 175, "unit": "V"}
